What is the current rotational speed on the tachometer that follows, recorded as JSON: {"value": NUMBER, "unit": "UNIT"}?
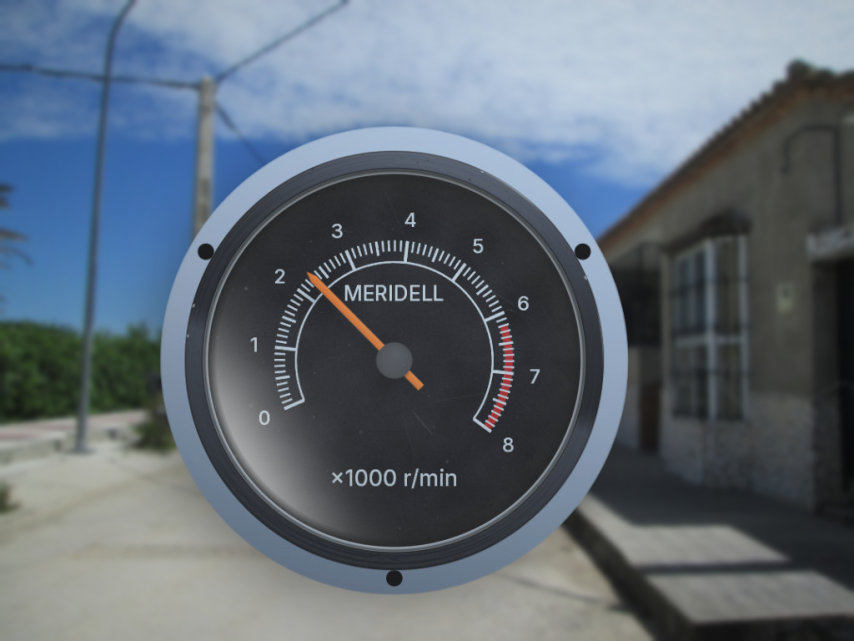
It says {"value": 2300, "unit": "rpm"}
